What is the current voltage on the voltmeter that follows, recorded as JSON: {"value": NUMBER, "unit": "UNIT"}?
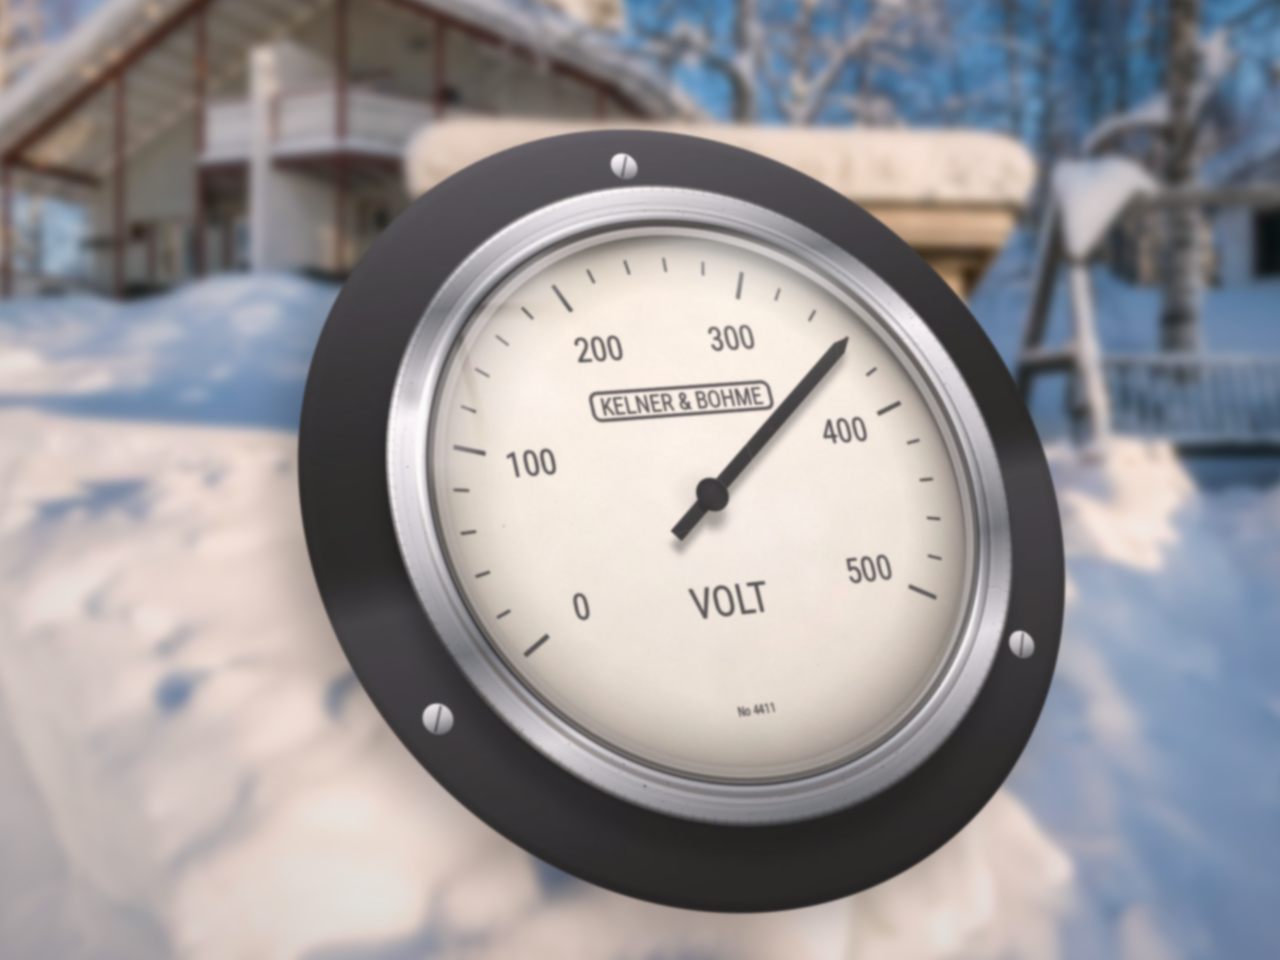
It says {"value": 360, "unit": "V"}
